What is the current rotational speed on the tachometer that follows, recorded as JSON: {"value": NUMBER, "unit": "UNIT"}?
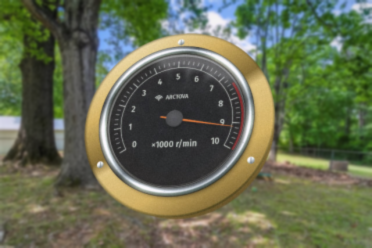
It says {"value": 9200, "unit": "rpm"}
